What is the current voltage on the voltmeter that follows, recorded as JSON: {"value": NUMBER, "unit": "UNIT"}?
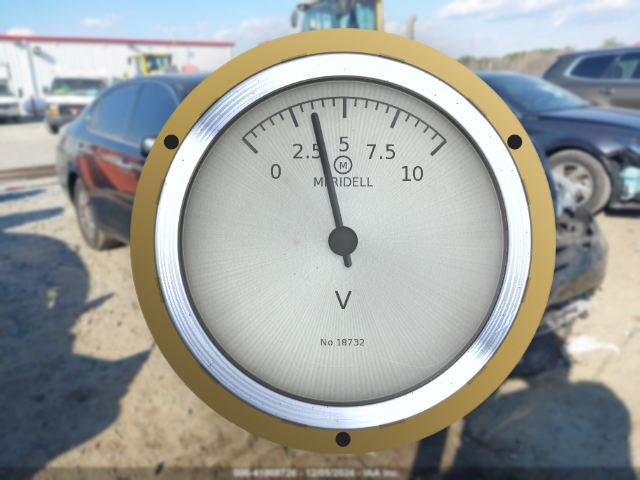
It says {"value": 3.5, "unit": "V"}
